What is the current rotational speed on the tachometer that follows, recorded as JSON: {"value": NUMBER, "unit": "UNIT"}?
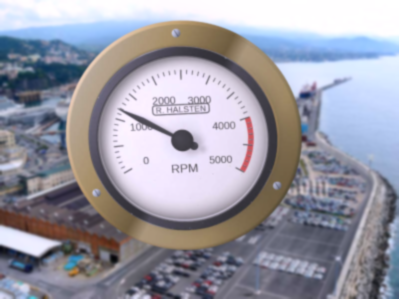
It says {"value": 1200, "unit": "rpm"}
